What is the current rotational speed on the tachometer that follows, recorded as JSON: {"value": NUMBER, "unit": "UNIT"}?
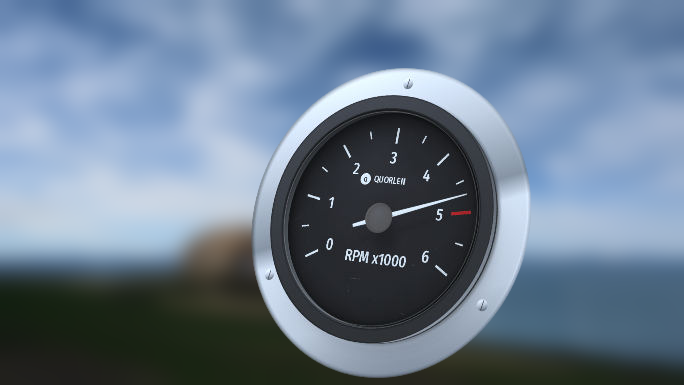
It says {"value": 4750, "unit": "rpm"}
